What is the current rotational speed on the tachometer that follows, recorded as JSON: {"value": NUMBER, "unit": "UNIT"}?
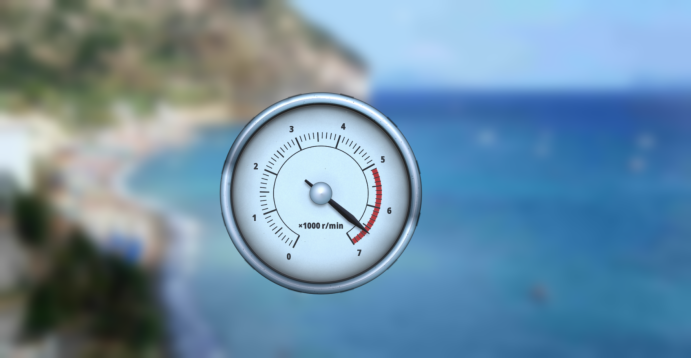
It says {"value": 6600, "unit": "rpm"}
